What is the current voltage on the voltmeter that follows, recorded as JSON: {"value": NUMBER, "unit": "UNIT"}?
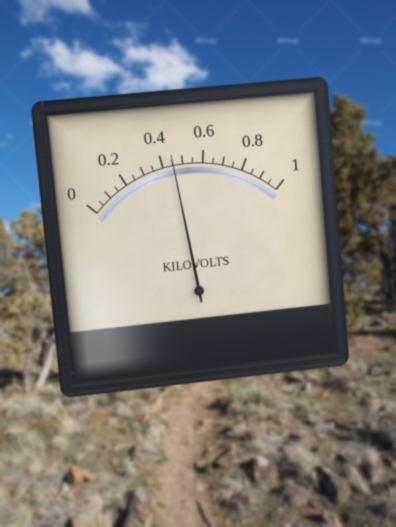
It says {"value": 0.45, "unit": "kV"}
